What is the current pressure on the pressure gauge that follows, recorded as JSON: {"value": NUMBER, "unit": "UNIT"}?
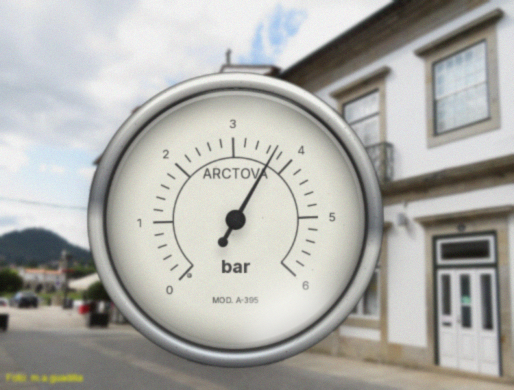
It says {"value": 3.7, "unit": "bar"}
